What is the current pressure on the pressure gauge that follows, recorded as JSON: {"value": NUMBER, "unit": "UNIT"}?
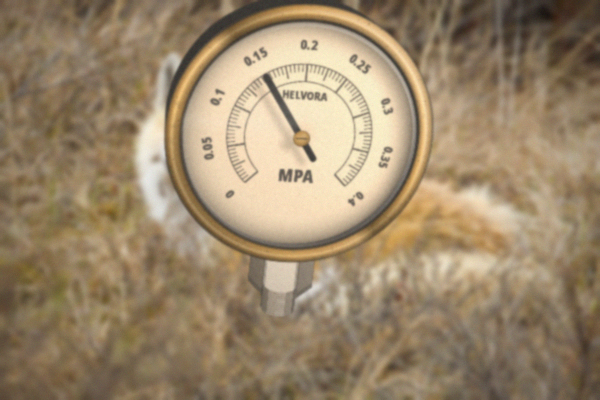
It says {"value": 0.15, "unit": "MPa"}
